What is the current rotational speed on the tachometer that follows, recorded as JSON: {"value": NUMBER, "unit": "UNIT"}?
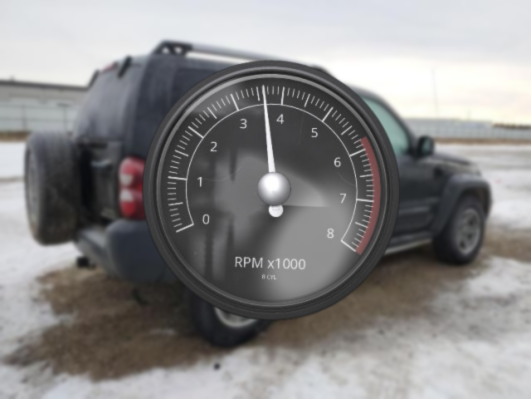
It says {"value": 3600, "unit": "rpm"}
